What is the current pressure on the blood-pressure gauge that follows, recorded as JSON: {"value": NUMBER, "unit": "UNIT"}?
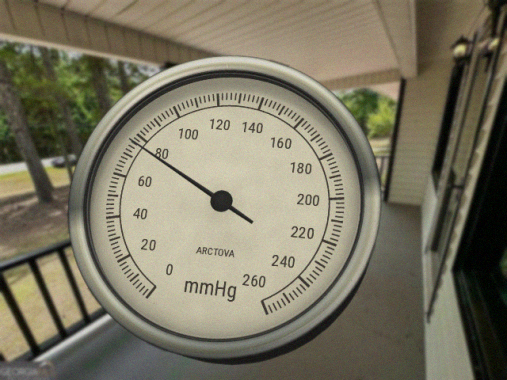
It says {"value": 76, "unit": "mmHg"}
